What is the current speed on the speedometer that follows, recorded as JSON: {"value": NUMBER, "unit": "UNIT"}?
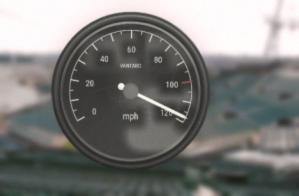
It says {"value": 117.5, "unit": "mph"}
